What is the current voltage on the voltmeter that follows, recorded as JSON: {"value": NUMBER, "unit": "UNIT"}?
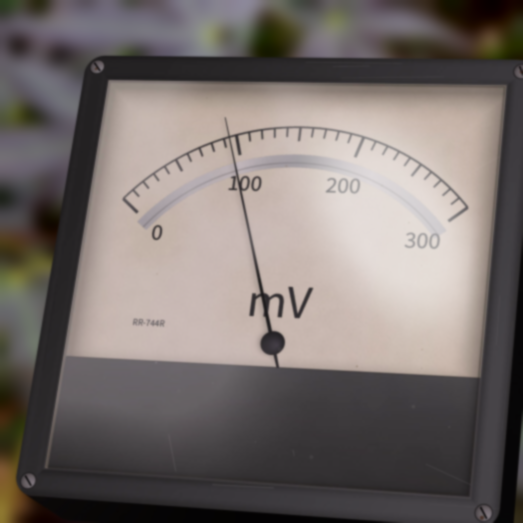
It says {"value": 95, "unit": "mV"}
